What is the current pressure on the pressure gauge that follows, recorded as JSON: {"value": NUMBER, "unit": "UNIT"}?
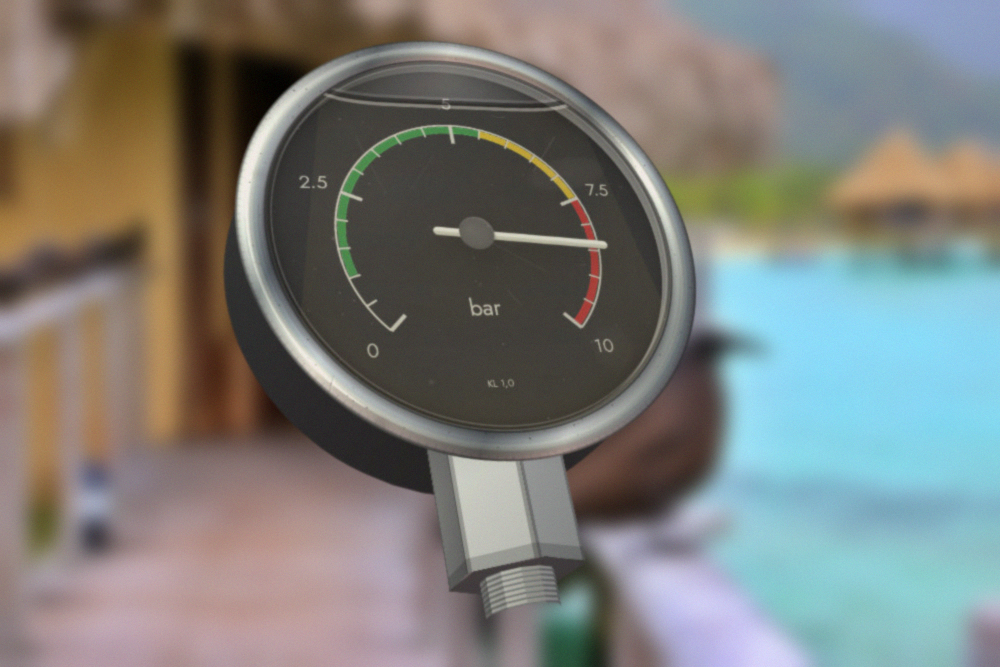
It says {"value": 8.5, "unit": "bar"}
